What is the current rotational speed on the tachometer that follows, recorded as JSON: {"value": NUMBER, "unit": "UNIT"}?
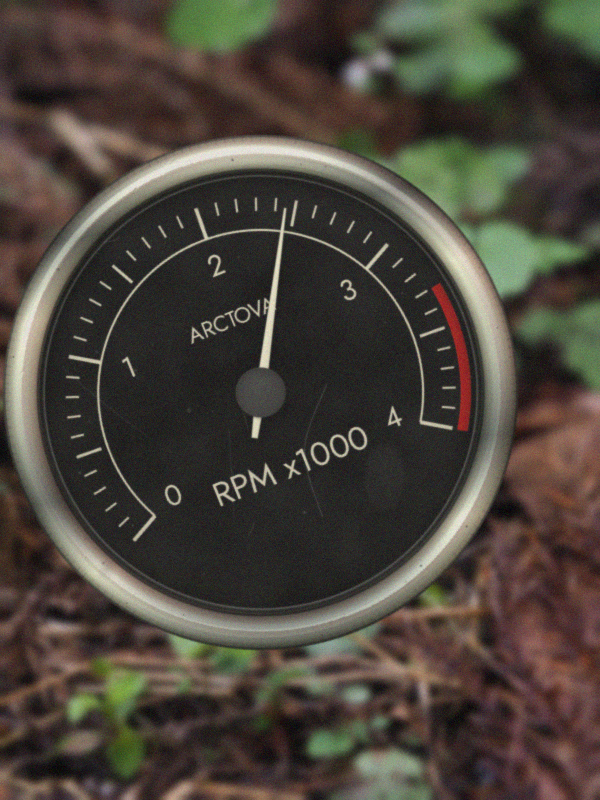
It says {"value": 2450, "unit": "rpm"}
